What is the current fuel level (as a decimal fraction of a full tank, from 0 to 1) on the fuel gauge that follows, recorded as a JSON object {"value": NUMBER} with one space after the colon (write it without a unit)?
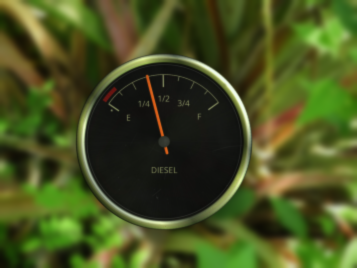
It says {"value": 0.375}
